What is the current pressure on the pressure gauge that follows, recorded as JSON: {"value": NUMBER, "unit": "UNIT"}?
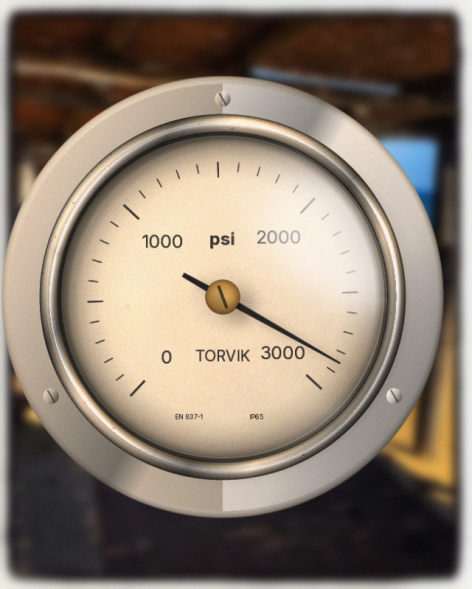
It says {"value": 2850, "unit": "psi"}
